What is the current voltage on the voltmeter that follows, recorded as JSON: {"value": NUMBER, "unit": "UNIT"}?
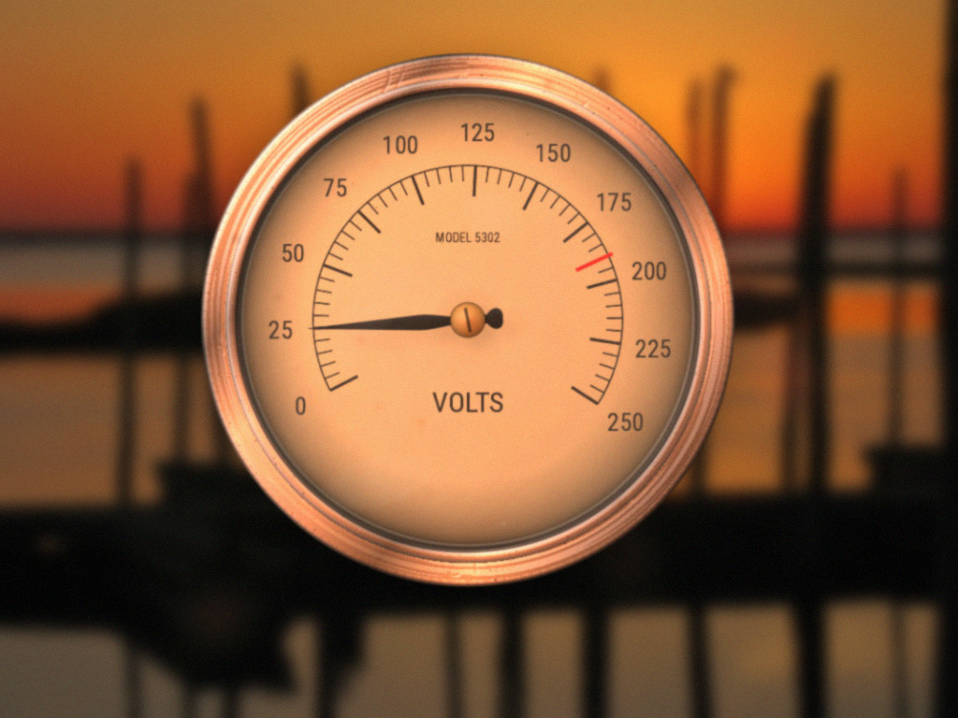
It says {"value": 25, "unit": "V"}
